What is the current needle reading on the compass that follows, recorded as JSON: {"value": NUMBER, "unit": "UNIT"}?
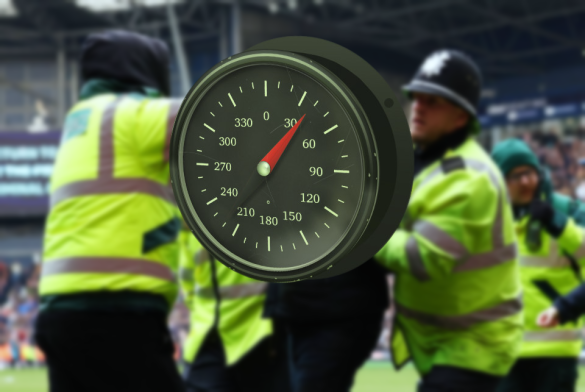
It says {"value": 40, "unit": "°"}
